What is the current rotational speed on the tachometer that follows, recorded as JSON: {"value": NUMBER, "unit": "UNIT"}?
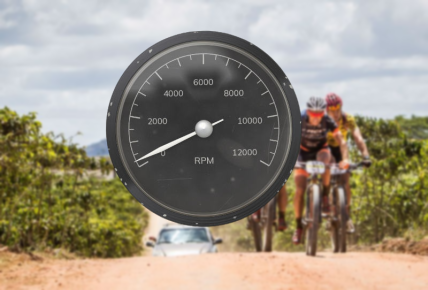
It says {"value": 250, "unit": "rpm"}
